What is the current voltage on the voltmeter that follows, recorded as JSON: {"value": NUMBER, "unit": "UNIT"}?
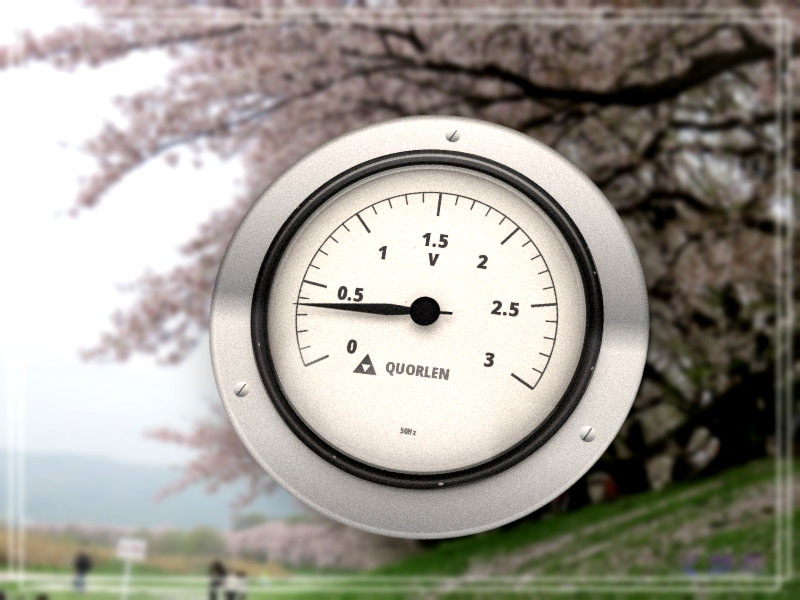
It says {"value": 0.35, "unit": "V"}
